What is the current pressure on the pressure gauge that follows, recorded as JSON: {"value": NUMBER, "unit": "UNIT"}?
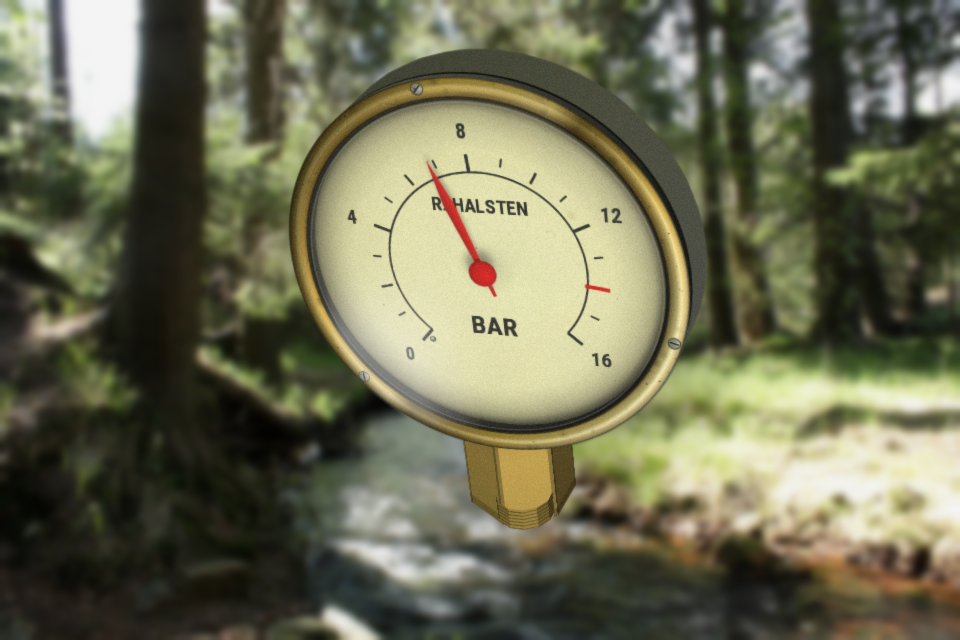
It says {"value": 7, "unit": "bar"}
